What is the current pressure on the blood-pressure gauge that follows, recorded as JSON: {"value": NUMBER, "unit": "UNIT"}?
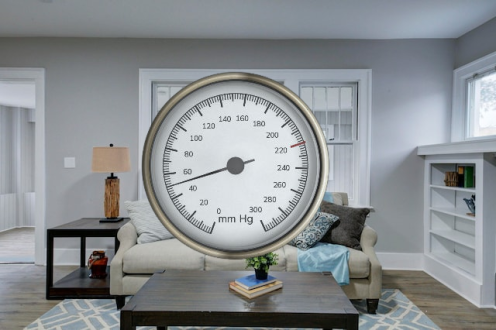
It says {"value": 50, "unit": "mmHg"}
